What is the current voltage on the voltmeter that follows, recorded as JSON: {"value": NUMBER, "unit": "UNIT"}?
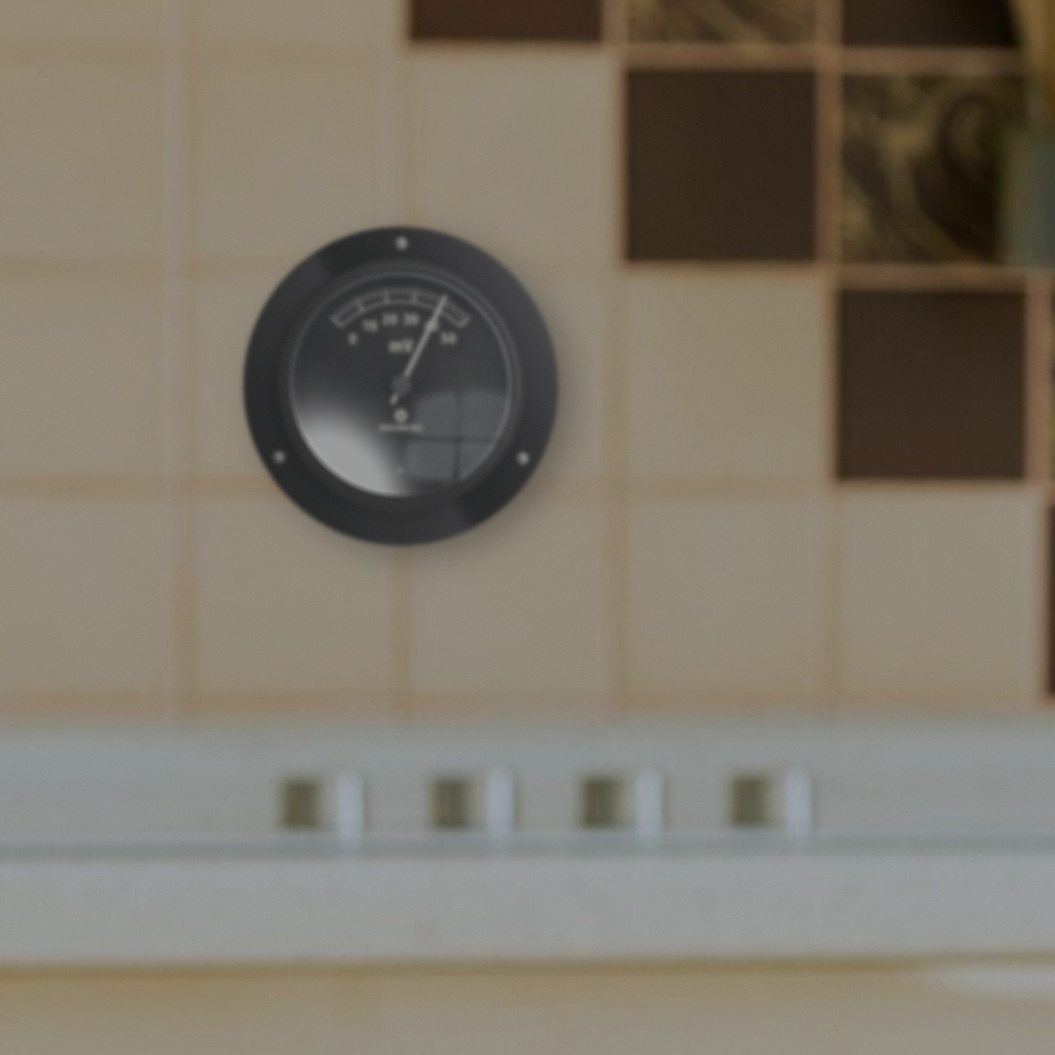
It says {"value": 40, "unit": "mV"}
